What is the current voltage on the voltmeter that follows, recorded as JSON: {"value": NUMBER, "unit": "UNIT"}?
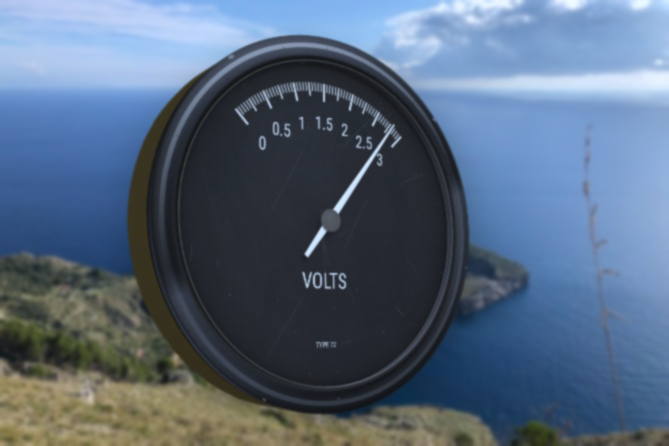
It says {"value": 2.75, "unit": "V"}
